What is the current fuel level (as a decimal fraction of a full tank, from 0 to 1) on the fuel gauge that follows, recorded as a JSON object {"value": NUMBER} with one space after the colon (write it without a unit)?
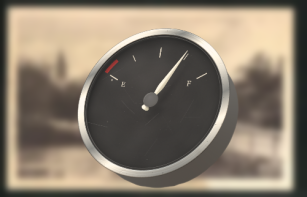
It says {"value": 0.75}
